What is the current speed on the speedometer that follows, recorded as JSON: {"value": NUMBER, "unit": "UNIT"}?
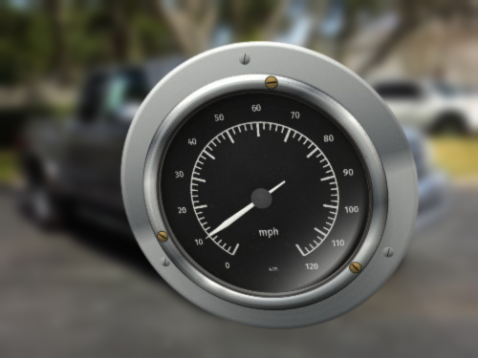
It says {"value": 10, "unit": "mph"}
